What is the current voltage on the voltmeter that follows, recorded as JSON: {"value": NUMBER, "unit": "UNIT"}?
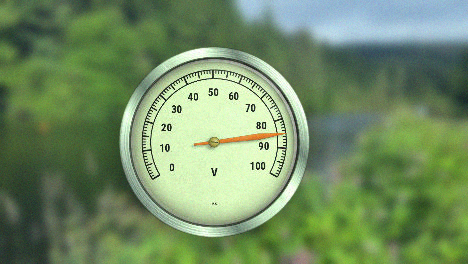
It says {"value": 85, "unit": "V"}
